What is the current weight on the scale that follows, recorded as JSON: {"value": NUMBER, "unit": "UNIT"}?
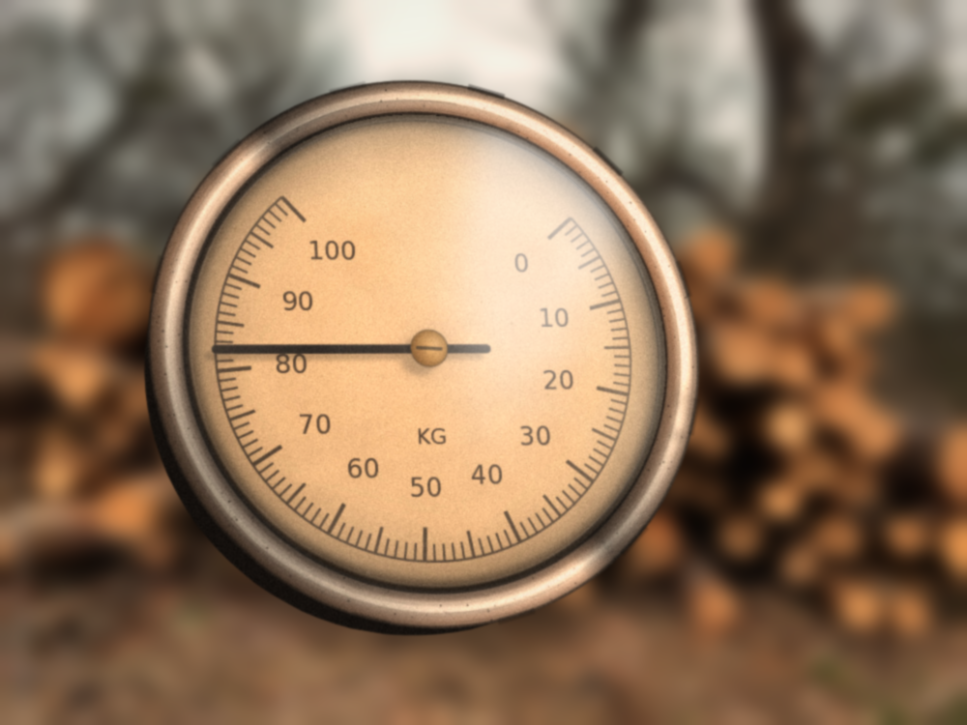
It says {"value": 82, "unit": "kg"}
